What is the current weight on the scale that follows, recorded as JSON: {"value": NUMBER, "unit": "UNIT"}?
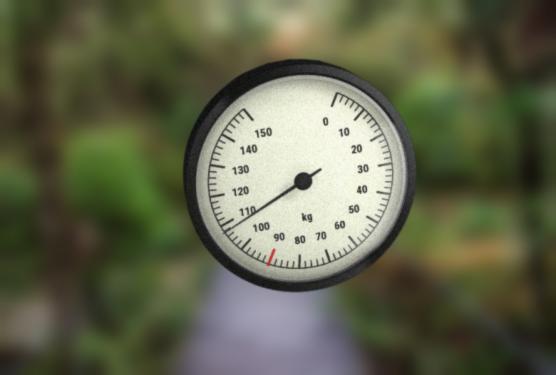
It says {"value": 108, "unit": "kg"}
